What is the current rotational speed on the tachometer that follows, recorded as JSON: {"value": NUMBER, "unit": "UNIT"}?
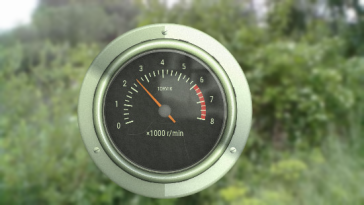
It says {"value": 2500, "unit": "rpm"}
